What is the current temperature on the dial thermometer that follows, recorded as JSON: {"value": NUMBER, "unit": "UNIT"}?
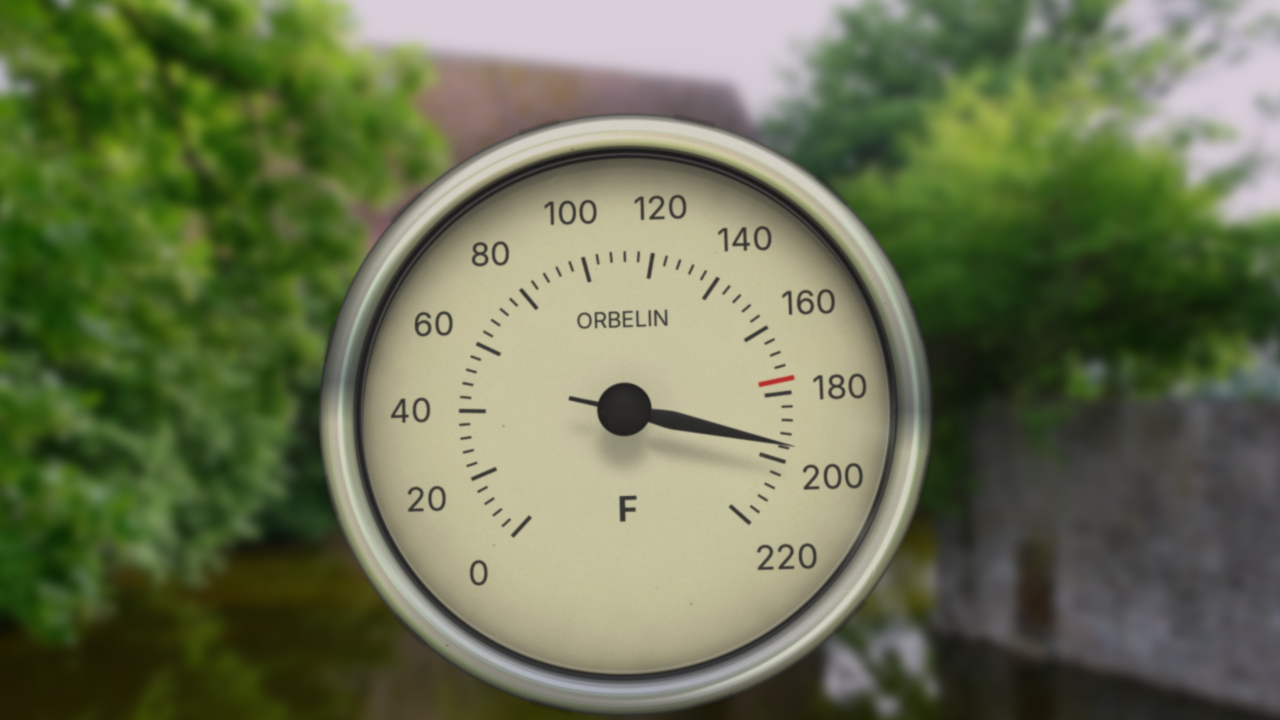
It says {"value": 196, "unit": "°F"}
